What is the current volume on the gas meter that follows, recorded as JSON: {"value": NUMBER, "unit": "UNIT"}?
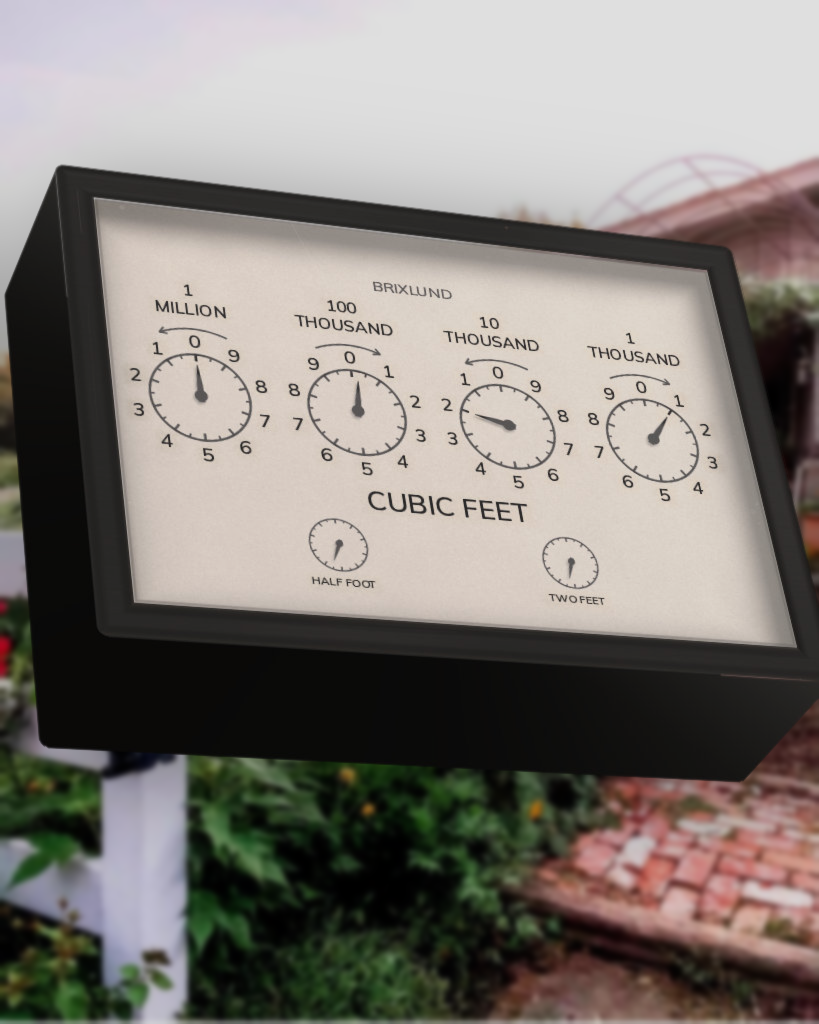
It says {"value": 2100, "unit": "ft³"}
